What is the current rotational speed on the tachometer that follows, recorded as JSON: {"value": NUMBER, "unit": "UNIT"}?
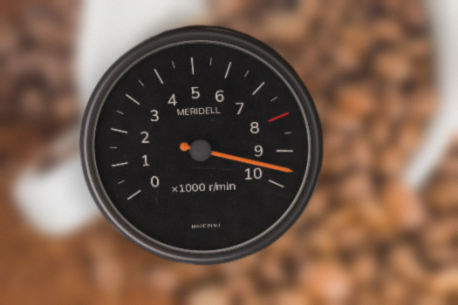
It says {"value": 9500, "unit": "rpm"}
